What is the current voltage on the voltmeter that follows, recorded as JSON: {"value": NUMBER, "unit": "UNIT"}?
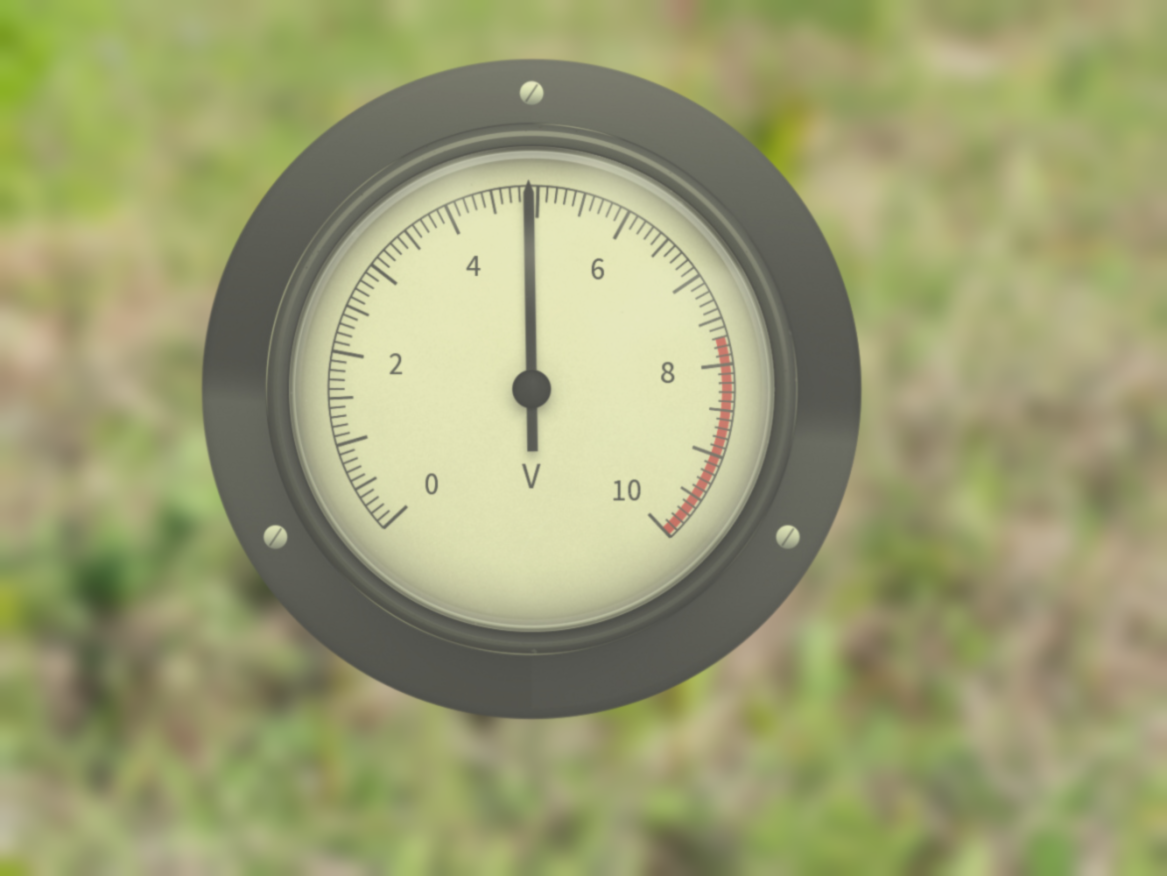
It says {"value": 4.9, "unit": "V"}
